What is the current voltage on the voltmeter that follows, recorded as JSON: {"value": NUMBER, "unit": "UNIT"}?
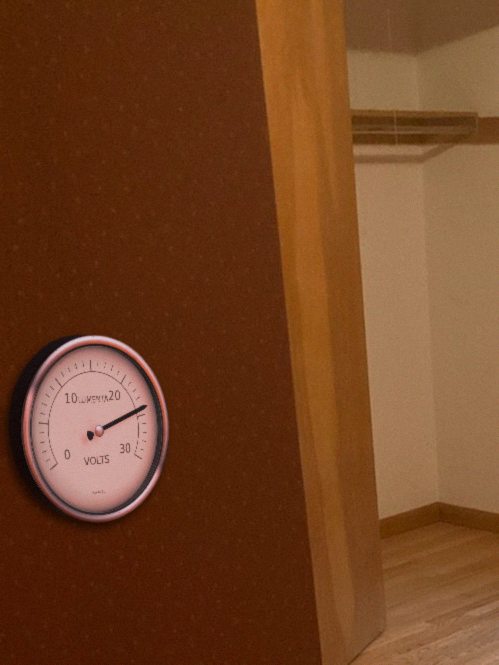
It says {"value": 24, "unit": "V"}
